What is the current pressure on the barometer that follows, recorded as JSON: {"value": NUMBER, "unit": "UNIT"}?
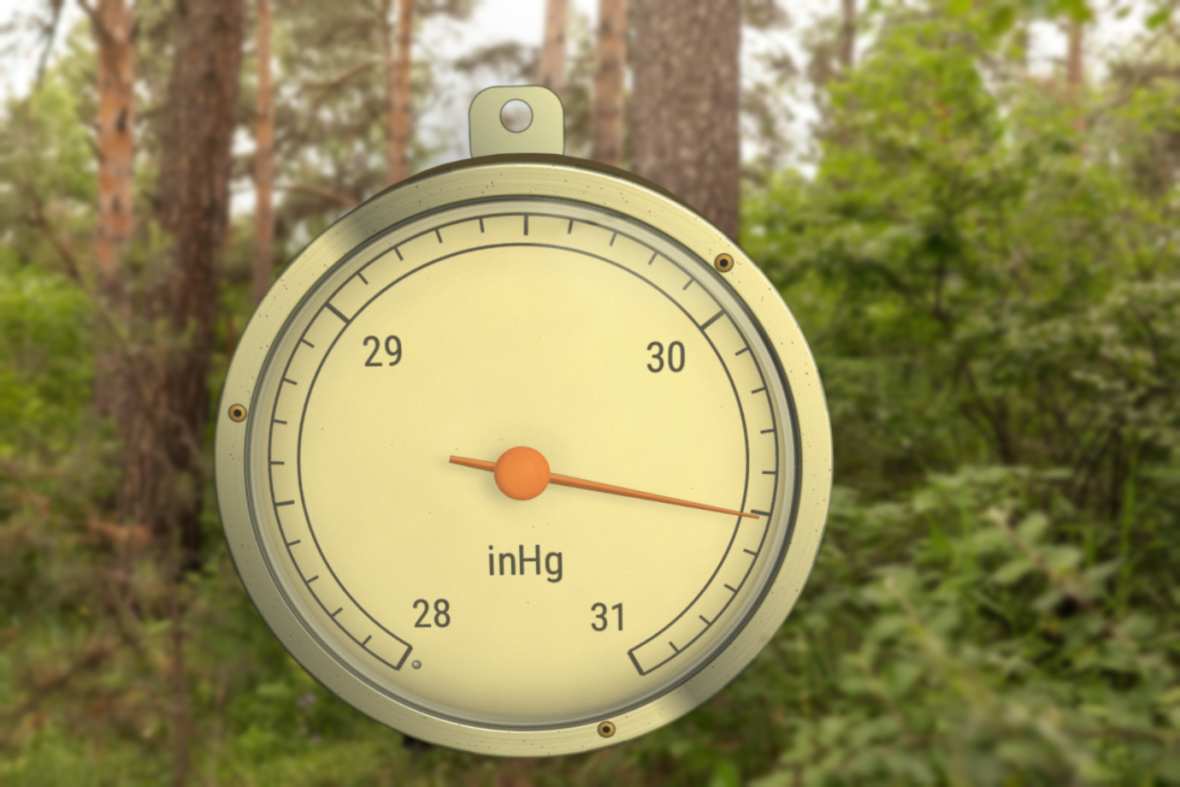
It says {"value": 30.5, "unit": "inHg"}
